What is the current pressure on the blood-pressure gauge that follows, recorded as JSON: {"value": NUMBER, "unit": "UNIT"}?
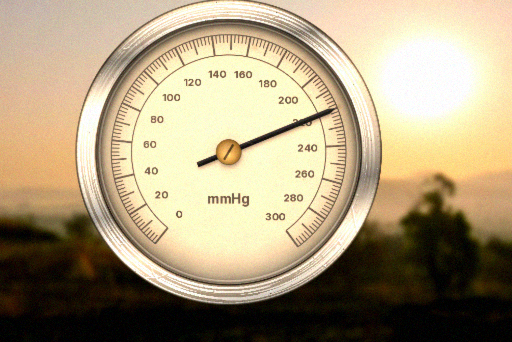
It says {"value": 220, "unit": "mmHg"}
